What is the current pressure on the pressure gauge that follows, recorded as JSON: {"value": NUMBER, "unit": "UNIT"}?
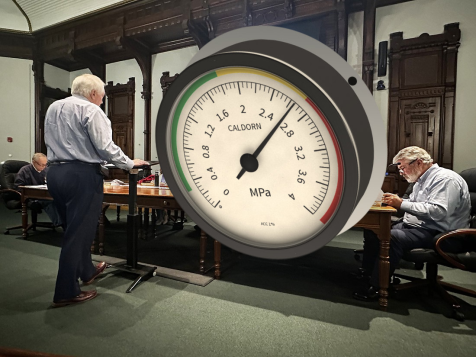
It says {"value": 2.65, "unit": "MPa"}
